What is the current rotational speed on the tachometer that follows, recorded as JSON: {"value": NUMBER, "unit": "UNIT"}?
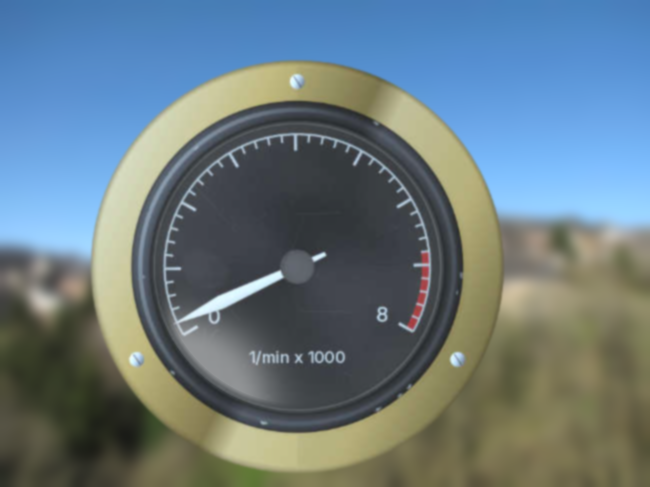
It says {"value": 200, "unit": "rpm"}
